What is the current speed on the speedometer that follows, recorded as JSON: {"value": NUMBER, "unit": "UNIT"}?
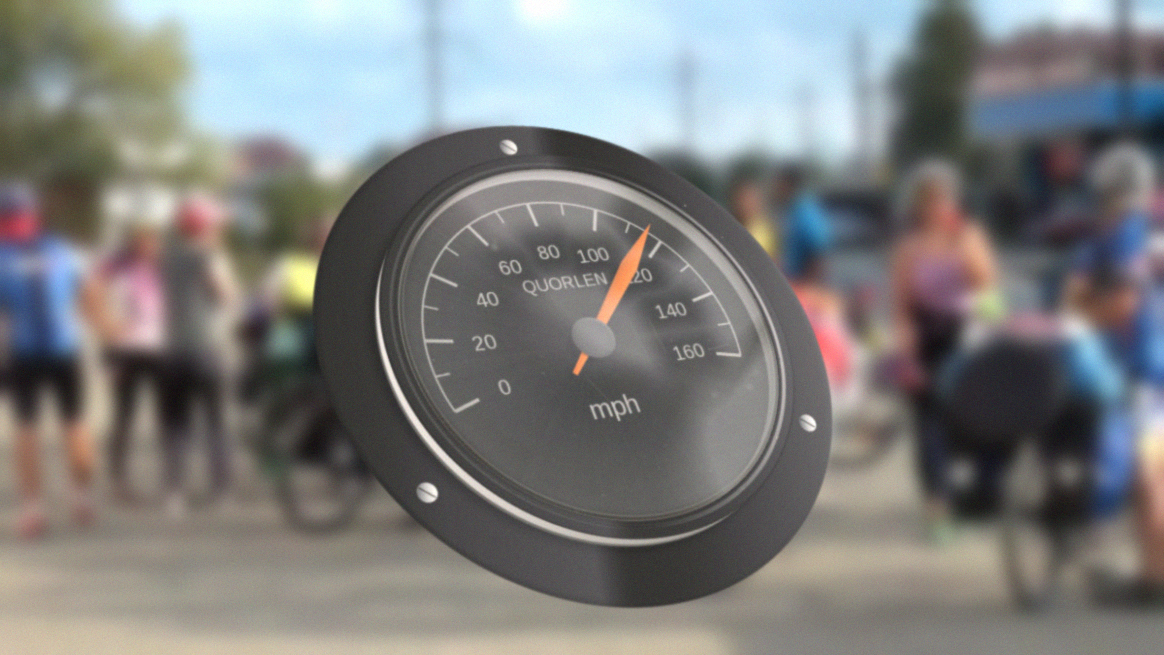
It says {"value": 115, "unit": "mph"}
